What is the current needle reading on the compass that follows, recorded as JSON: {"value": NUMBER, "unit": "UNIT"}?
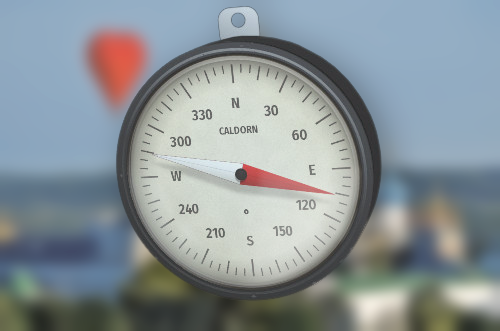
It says {"value": 105, "unit": "°"}
